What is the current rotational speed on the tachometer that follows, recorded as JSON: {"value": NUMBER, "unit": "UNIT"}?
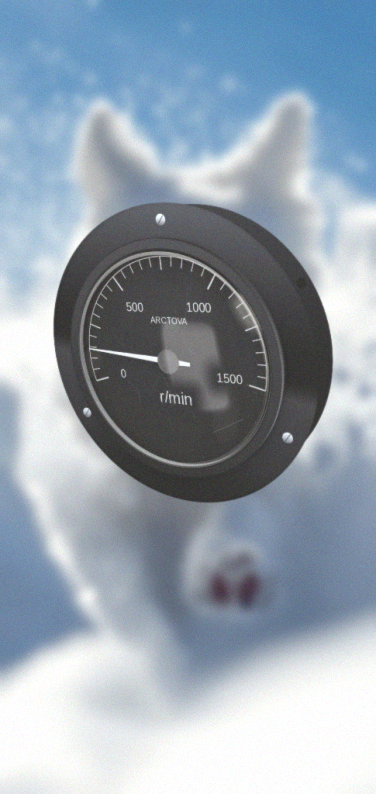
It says {"value": 150, "unit": "rpm"}
